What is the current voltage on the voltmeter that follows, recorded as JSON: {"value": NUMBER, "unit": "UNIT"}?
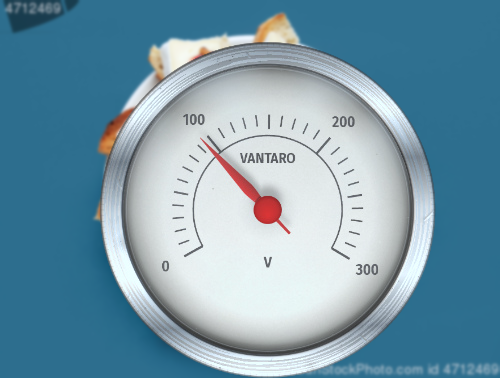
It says {"value": 95, "unit": "V"}
